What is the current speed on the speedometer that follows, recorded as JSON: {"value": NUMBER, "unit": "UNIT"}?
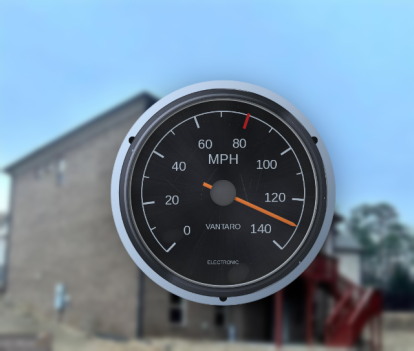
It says {"value": 130, "unit": "mph"}
